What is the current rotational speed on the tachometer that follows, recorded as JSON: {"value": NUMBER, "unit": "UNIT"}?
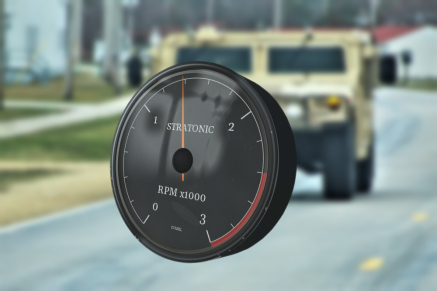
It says {"value": 1400, "unit": "rpm"}
